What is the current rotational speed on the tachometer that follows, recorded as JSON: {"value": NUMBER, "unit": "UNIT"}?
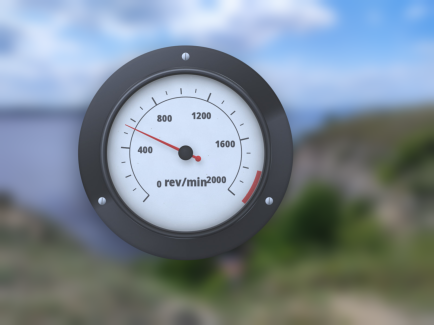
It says {"value": 550, "unit": "rpm"}
